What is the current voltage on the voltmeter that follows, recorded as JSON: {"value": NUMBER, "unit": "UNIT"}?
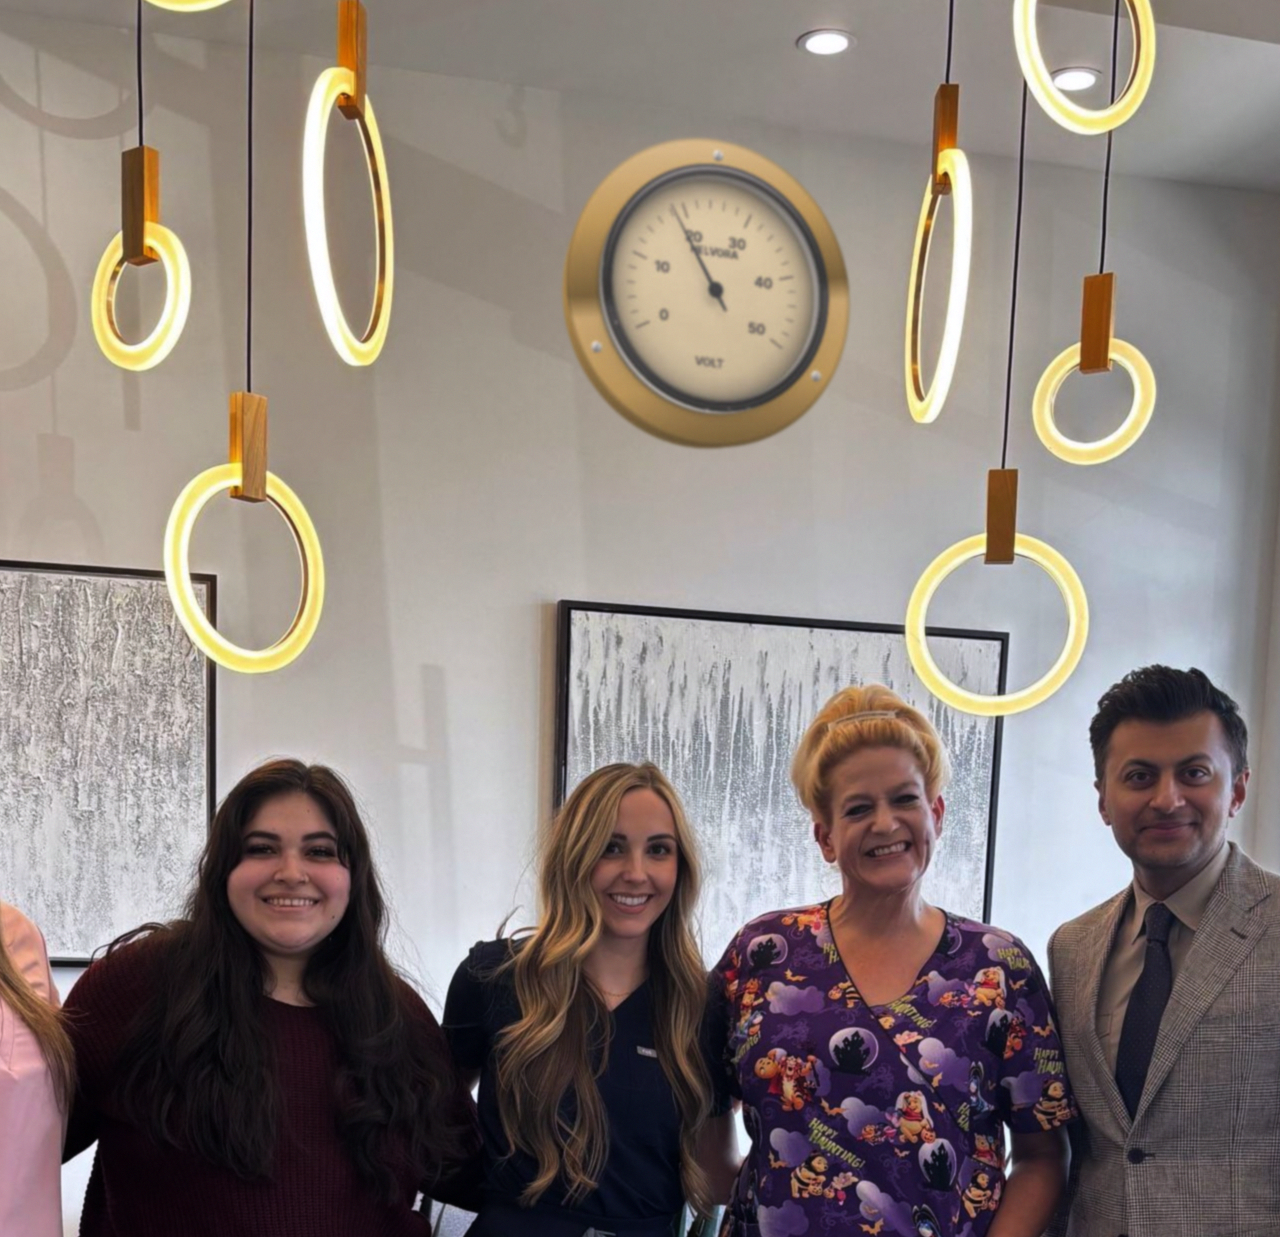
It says {"value": 18, "unit": "V"}
